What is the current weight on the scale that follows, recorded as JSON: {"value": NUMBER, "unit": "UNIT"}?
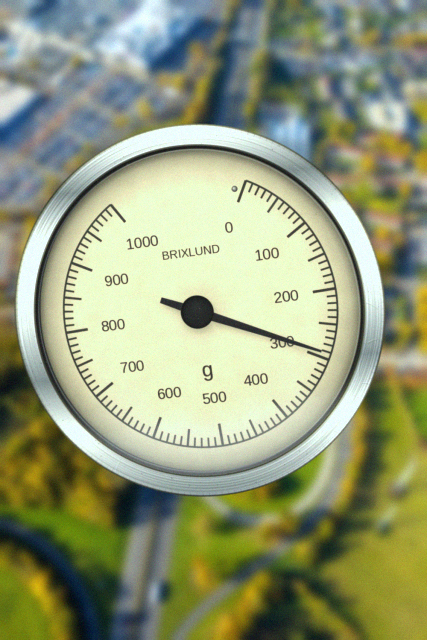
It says {"value": 290, "unit": "g"}
